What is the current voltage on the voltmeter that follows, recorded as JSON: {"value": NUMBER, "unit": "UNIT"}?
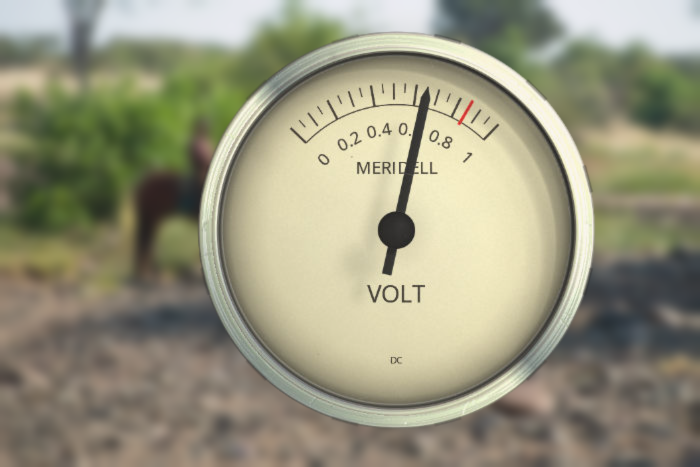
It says {"value": 0.65, "unit": "V"}
